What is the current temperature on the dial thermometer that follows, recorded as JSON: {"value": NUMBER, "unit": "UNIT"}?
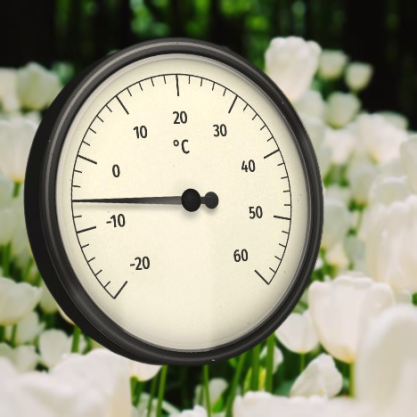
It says {"value": -6, "unit": "°C"}
